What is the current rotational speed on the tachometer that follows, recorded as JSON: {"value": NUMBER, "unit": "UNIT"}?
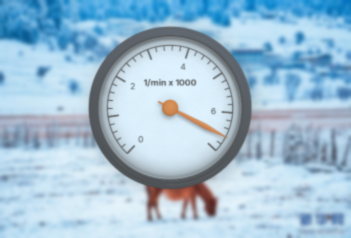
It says {"value": 6600, "unit": "rpm"}
